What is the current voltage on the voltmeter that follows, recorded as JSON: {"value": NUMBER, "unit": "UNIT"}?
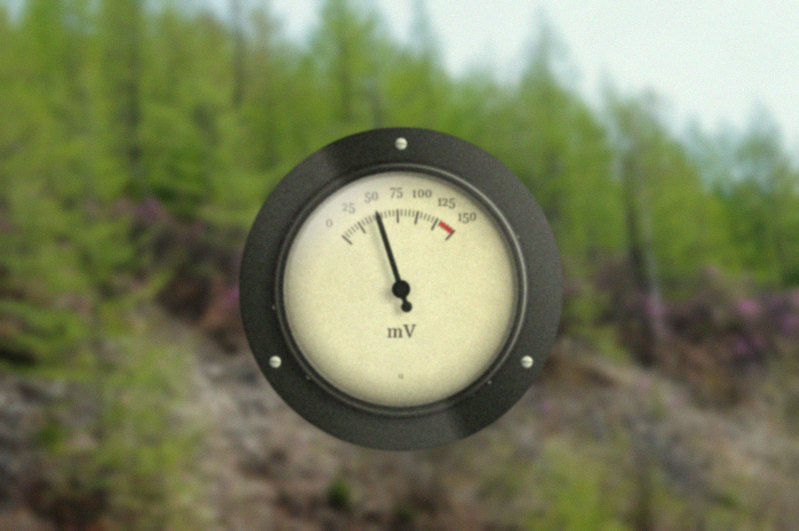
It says {"value": 50, "unit": "mV"}
